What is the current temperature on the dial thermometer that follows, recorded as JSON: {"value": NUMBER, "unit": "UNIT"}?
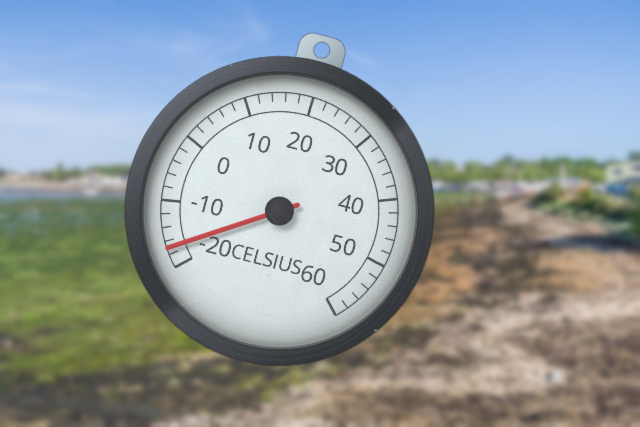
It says {"value": -17, "unit": "°C"}
